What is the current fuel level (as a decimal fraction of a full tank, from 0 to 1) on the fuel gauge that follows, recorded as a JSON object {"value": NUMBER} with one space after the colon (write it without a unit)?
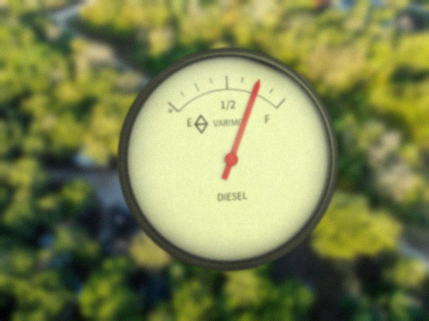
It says {"value": 0.75}
